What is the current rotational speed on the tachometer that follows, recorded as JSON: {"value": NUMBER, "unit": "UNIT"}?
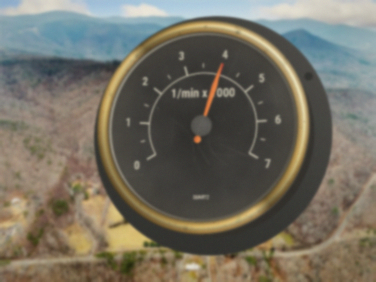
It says {"value": 4000, "unit": "rpm"}
